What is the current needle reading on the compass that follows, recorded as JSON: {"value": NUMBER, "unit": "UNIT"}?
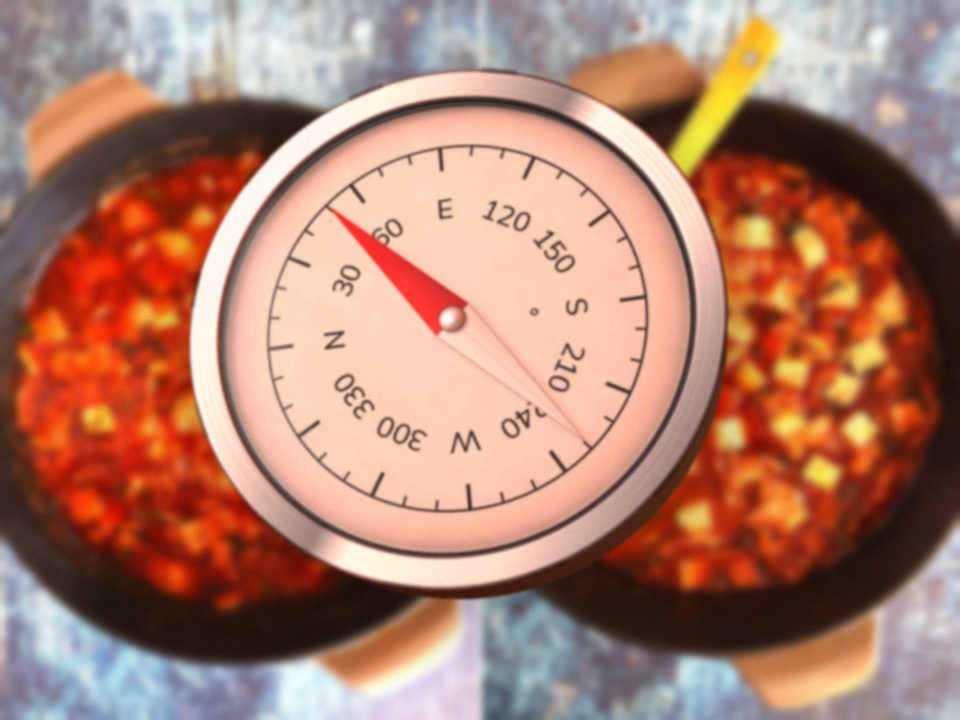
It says {"value": 50, "unit": "°"}
